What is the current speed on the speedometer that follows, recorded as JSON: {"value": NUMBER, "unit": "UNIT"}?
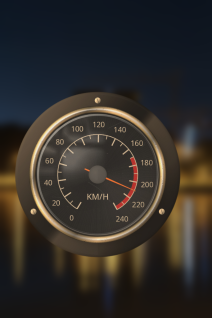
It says {"value": 210, "unit": "km/h"}
